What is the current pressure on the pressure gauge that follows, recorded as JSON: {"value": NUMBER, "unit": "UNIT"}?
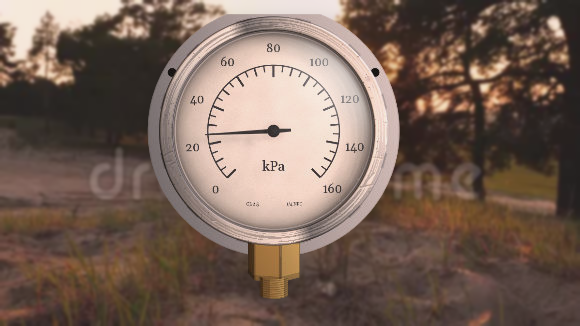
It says {"value": 25, "unit": "kPa"}
